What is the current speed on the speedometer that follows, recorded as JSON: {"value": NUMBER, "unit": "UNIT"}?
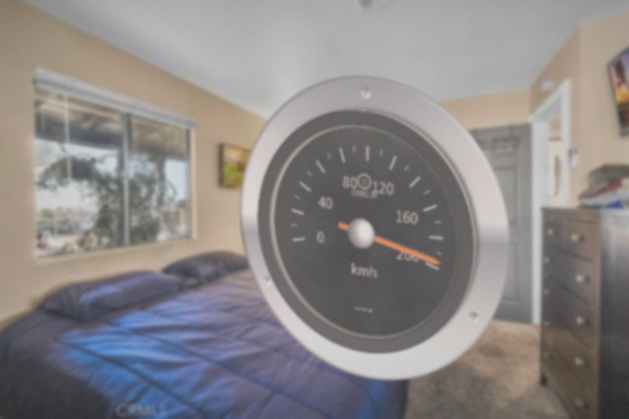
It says {"value": 195, "unit": "km/h"}
